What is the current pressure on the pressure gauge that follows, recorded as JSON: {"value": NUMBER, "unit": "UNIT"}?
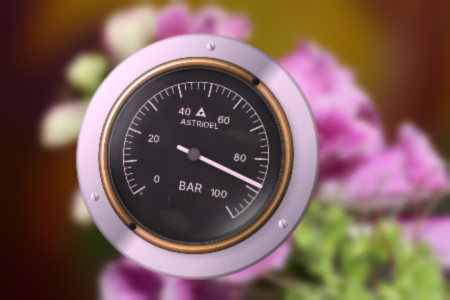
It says {"value": 88, "unit": "bar"}
